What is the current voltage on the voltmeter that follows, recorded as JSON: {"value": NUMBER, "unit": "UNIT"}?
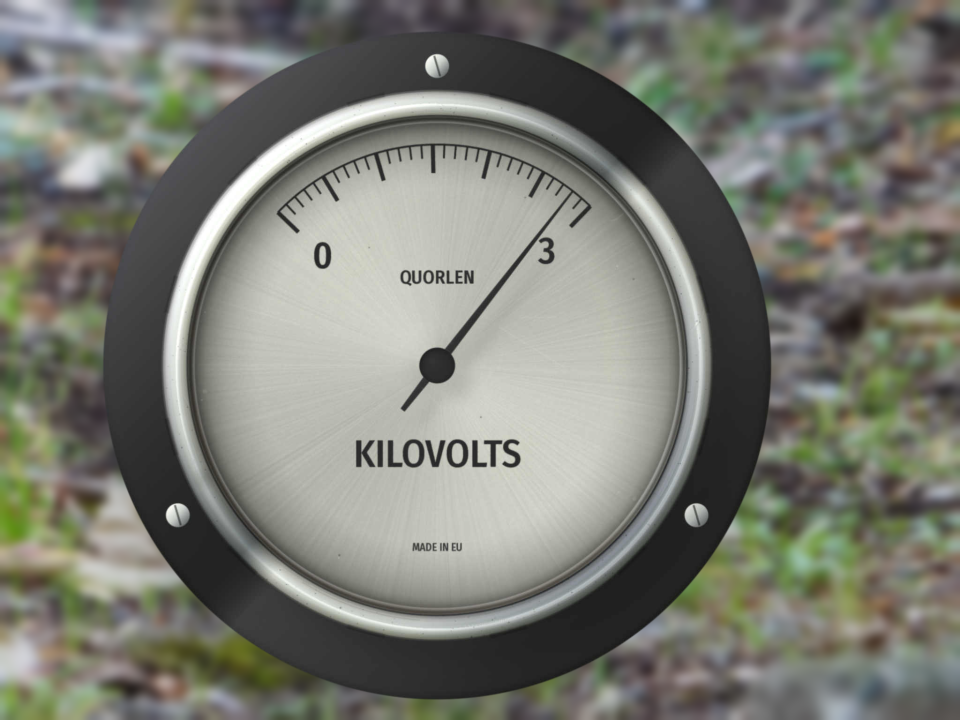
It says {"value": 2.8, "unit": "kV"}
